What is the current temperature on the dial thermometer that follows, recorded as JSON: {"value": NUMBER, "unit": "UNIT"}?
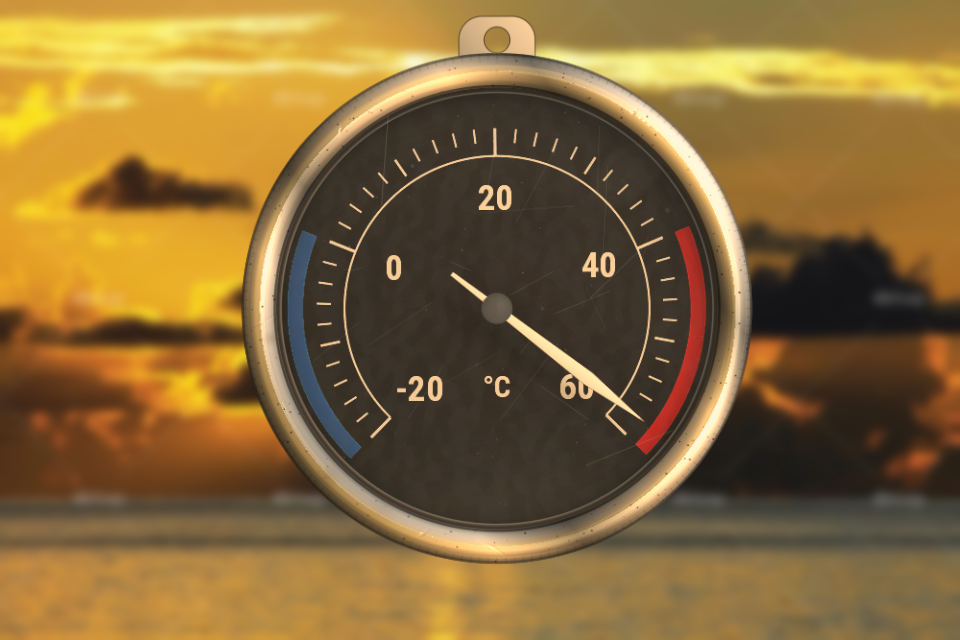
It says {"value": 58, "unit": "°C"}
